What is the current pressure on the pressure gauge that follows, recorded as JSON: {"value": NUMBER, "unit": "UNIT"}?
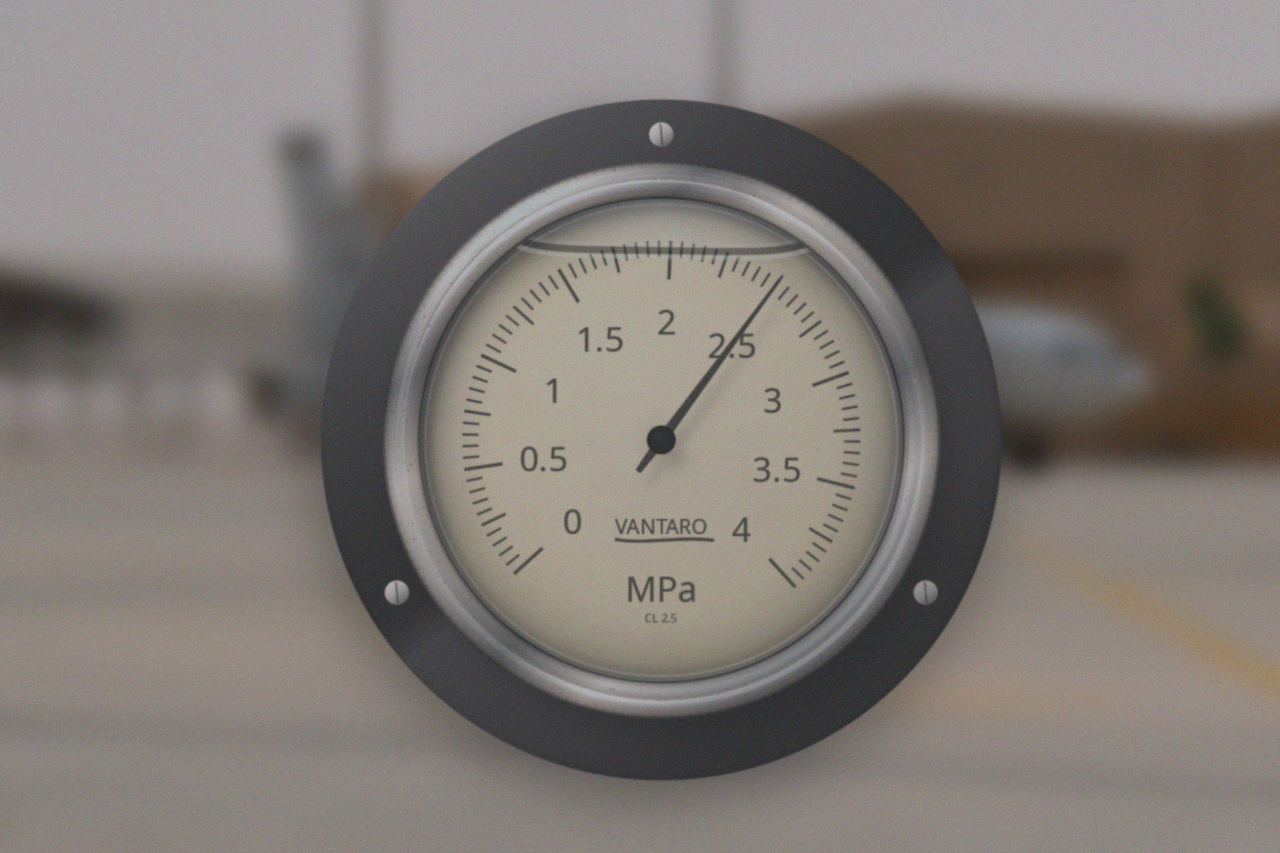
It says {"value": 2.5, "unit": "MPa"}
